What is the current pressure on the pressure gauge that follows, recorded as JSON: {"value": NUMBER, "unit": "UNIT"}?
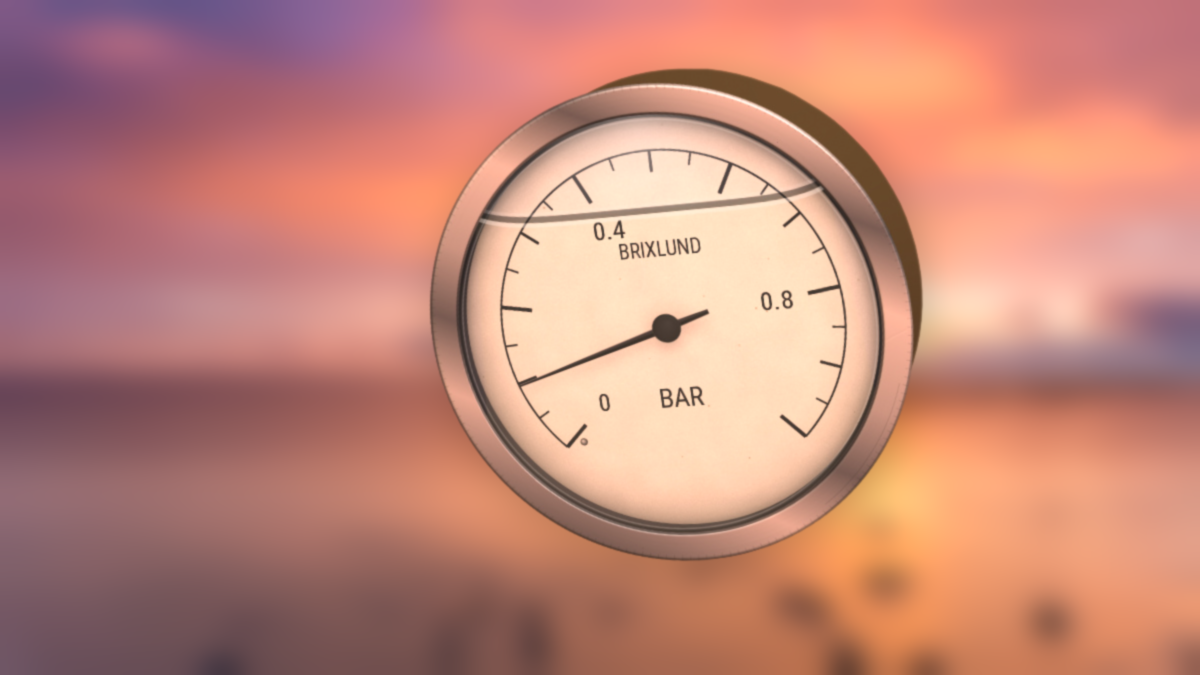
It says {"value": 0.1, "unit": "bar"}
